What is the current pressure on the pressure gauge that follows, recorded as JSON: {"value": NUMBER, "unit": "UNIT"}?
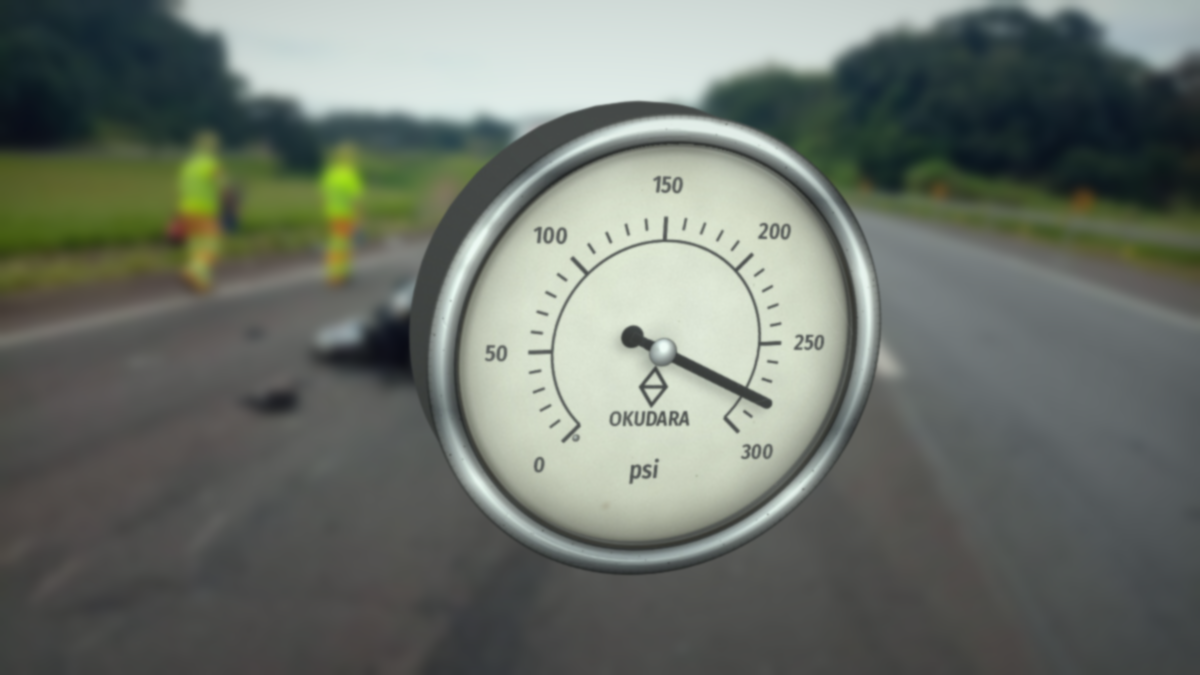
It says {"value": 280, "unit": "psi"}
